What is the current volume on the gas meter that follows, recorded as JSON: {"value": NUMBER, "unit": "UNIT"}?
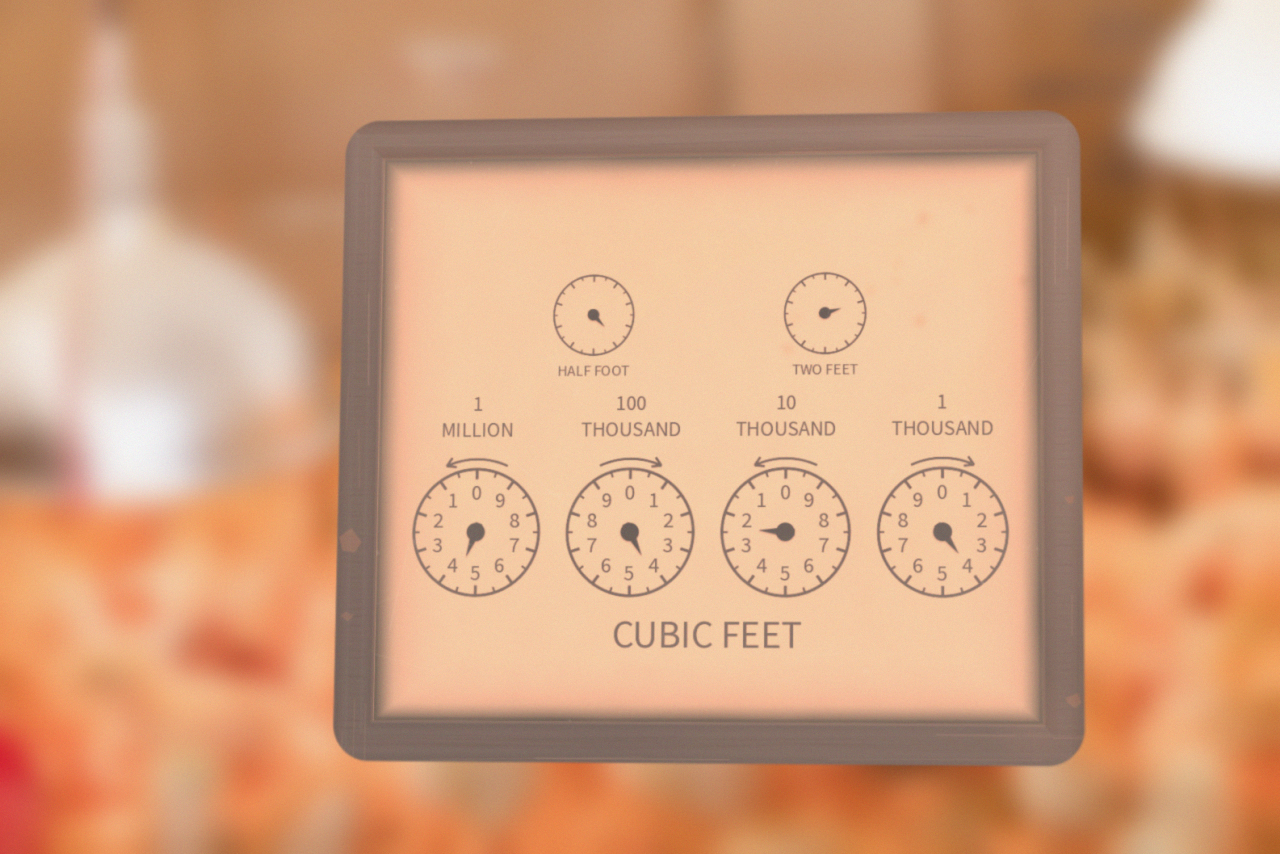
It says {"value": 442400, "unit": "ft³"}
